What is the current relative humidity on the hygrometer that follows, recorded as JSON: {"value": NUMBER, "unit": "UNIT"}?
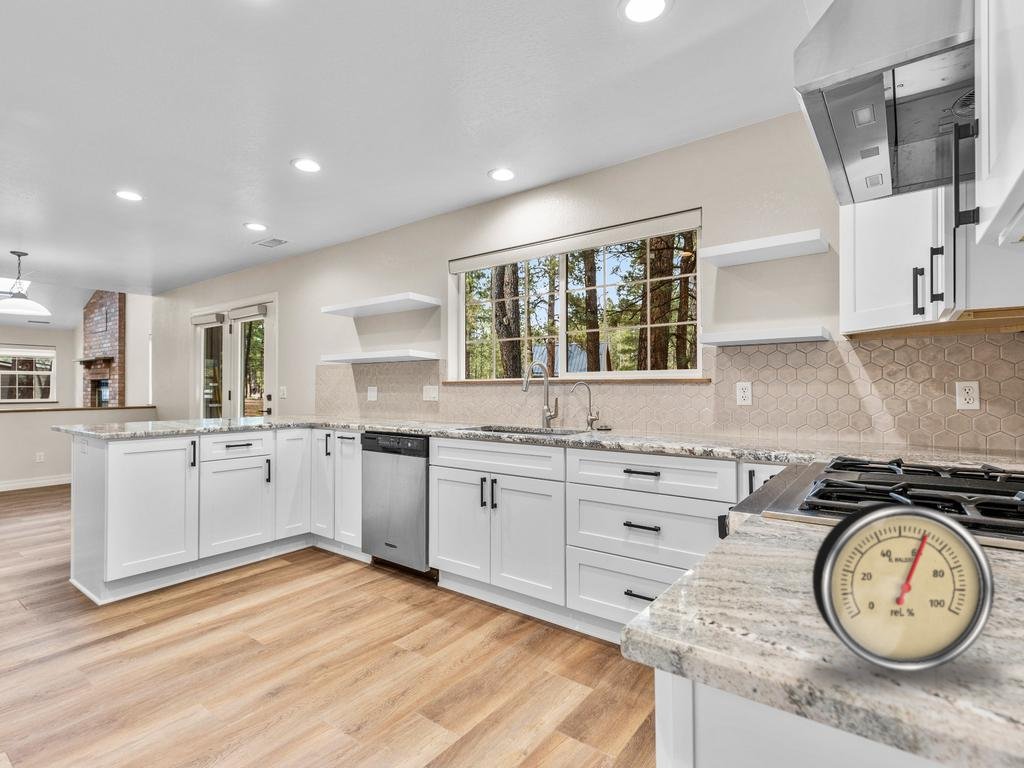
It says {"value": 60, "unit": "%"}
